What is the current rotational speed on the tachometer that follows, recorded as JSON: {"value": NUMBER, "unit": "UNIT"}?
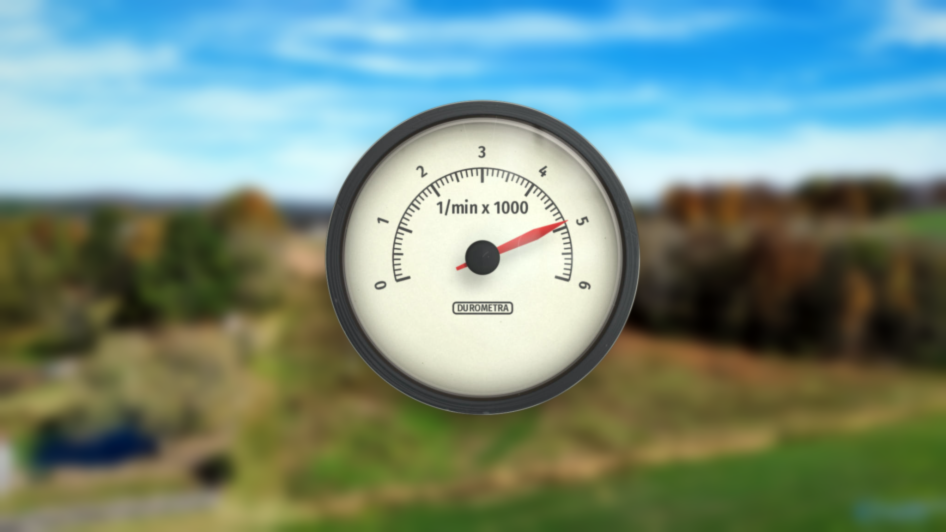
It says {"value": 4900, "unit": "rpm"}
